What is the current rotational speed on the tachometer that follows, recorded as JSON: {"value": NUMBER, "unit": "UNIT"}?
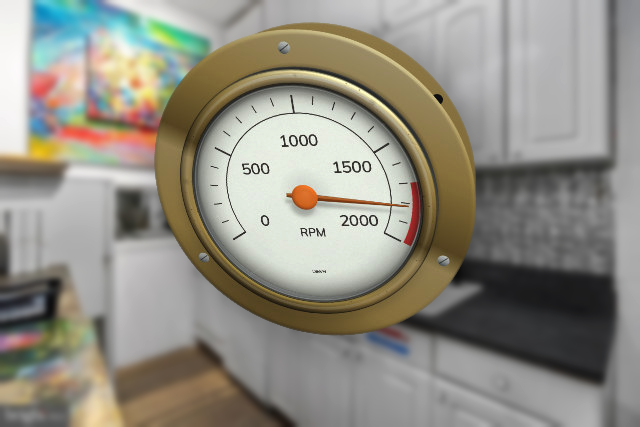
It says {"value": 1800, "unit": "rpm"}
